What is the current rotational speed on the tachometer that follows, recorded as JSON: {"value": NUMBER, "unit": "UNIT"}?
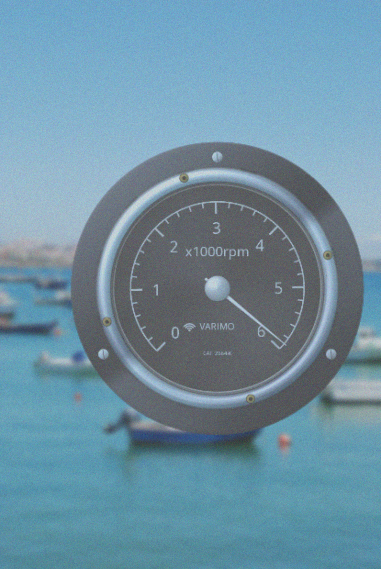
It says {"value": 5900, "unit": "rpm"}
